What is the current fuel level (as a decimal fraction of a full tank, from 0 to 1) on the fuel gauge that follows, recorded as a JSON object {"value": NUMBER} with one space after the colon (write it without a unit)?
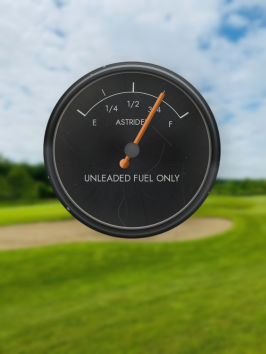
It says {"value": 0.75}
